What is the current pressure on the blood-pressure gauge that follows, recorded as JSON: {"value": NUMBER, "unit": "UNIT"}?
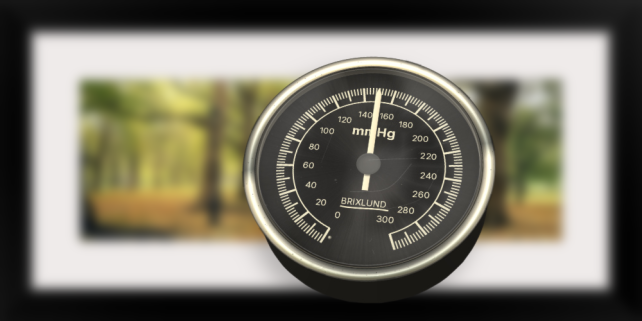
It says {"value": 150, "unit": "mmHg"}
